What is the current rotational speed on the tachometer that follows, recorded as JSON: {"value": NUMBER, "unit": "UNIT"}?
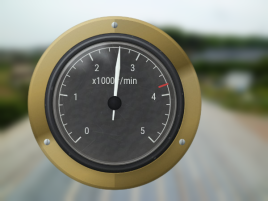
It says {"value": 2600, "unit": "rpm"}
